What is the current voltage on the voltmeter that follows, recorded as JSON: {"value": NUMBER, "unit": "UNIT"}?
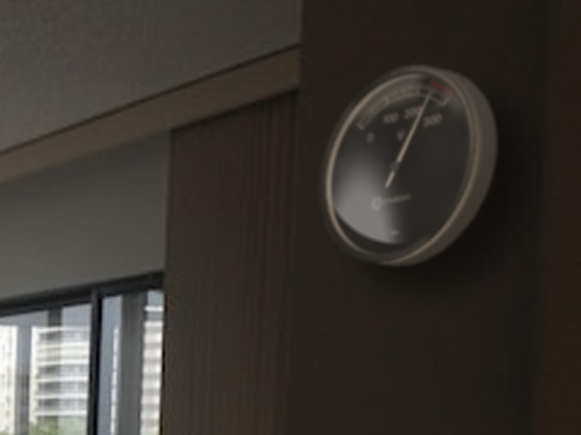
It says {"value": 250, "unit": "V"}
